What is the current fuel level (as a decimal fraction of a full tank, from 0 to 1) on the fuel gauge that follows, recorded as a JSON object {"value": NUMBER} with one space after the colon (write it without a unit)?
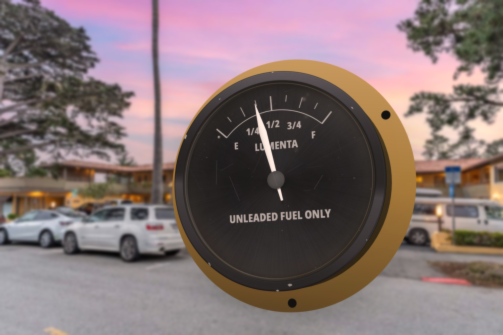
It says {"value": 0.375}
